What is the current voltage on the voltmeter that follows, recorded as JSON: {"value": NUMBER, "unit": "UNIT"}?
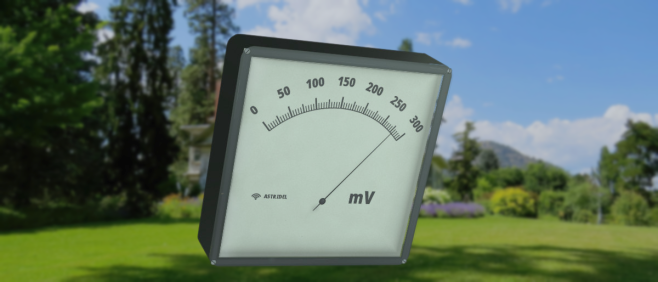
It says {"value": 275, "unit": "mV"}
